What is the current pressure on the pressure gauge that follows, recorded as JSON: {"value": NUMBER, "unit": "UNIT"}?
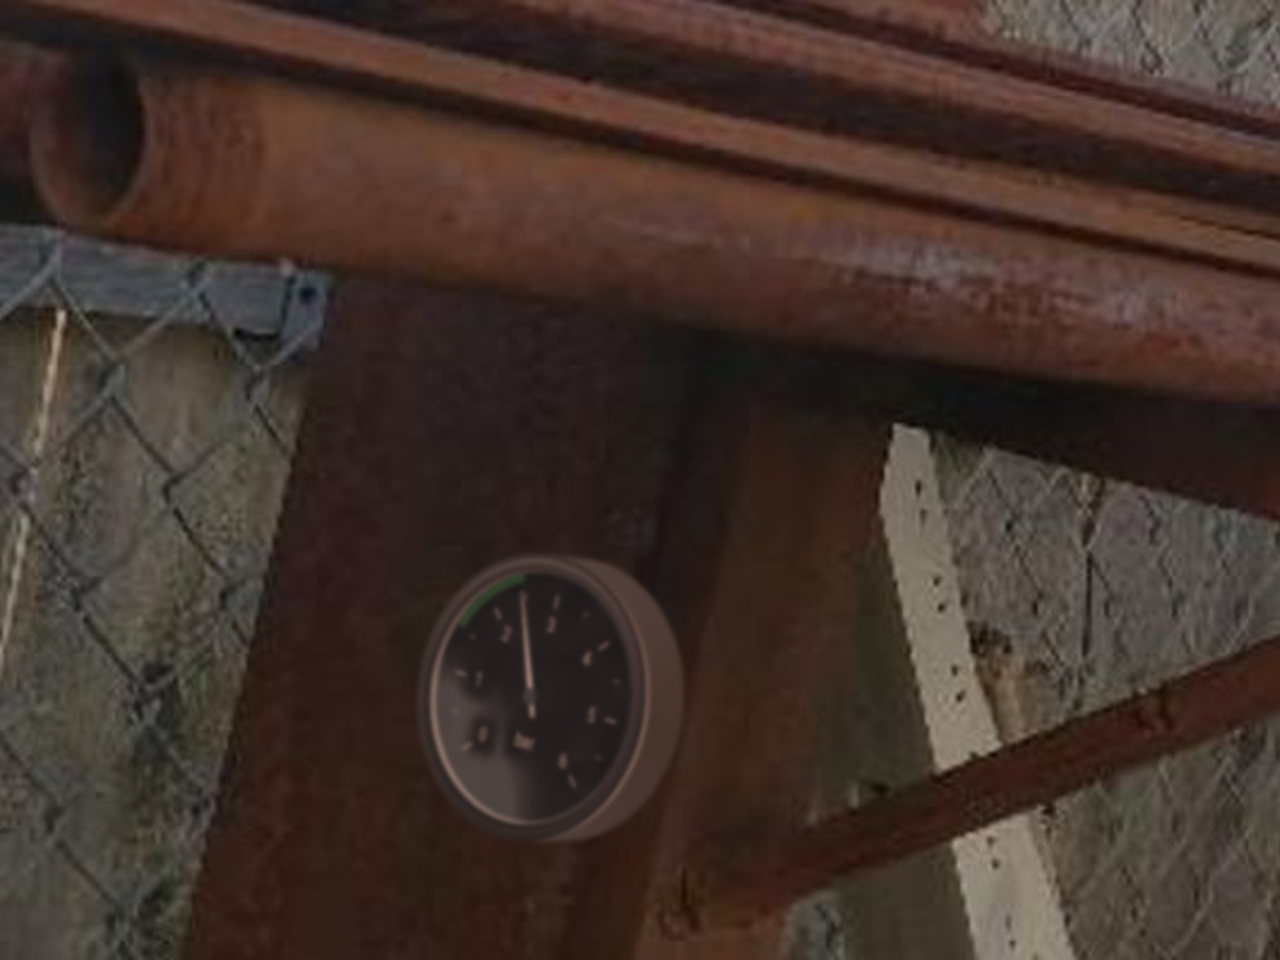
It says {"value": 2.5, "unit": "bar"}
